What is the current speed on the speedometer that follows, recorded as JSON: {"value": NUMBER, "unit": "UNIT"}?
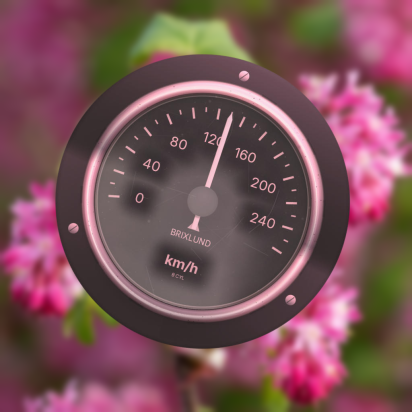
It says {"value": 130, "unit": "km/h"}
